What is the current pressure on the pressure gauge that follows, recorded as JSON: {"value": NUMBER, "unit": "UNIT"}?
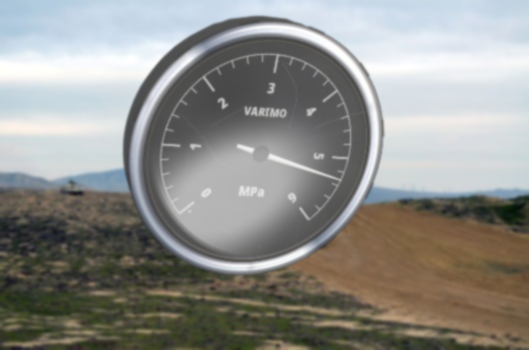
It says {"value": 5.3, "unit": "MPa"}
